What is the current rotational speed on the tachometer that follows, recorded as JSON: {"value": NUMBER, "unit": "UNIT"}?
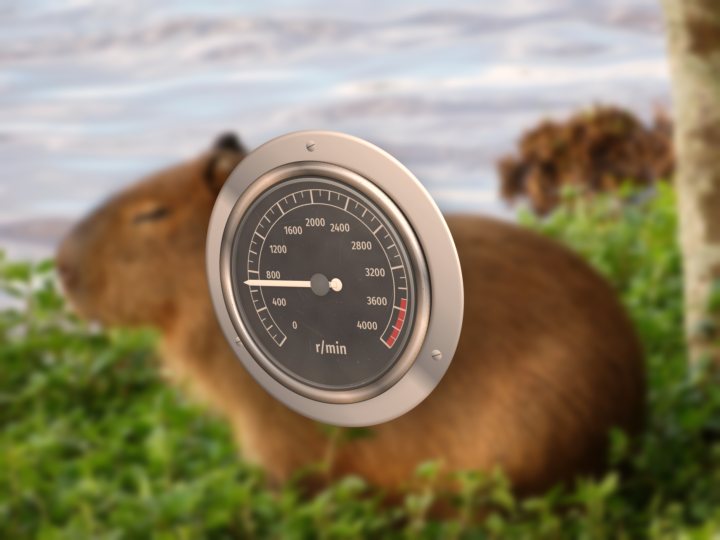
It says {"value": 700, "unit": "rpm"}
